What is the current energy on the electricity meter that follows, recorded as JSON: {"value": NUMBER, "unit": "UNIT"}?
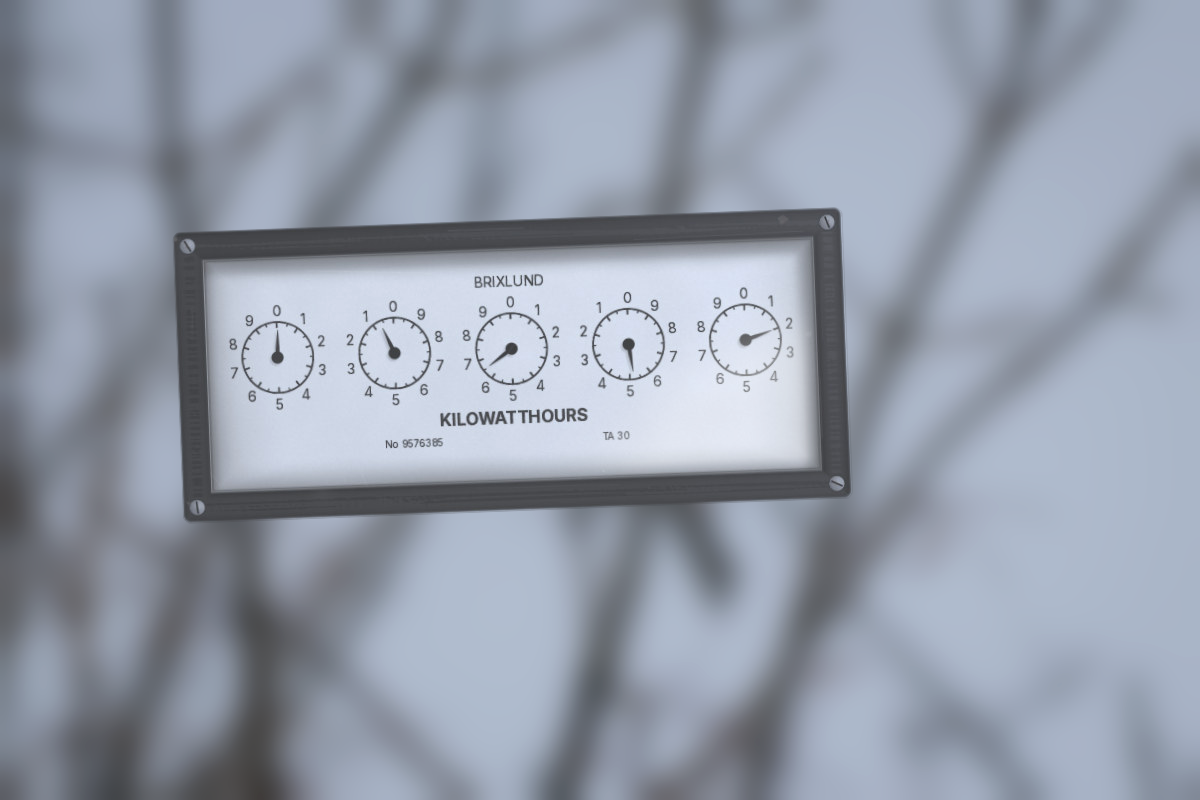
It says {"value": 652, "unit": "kWh"}
